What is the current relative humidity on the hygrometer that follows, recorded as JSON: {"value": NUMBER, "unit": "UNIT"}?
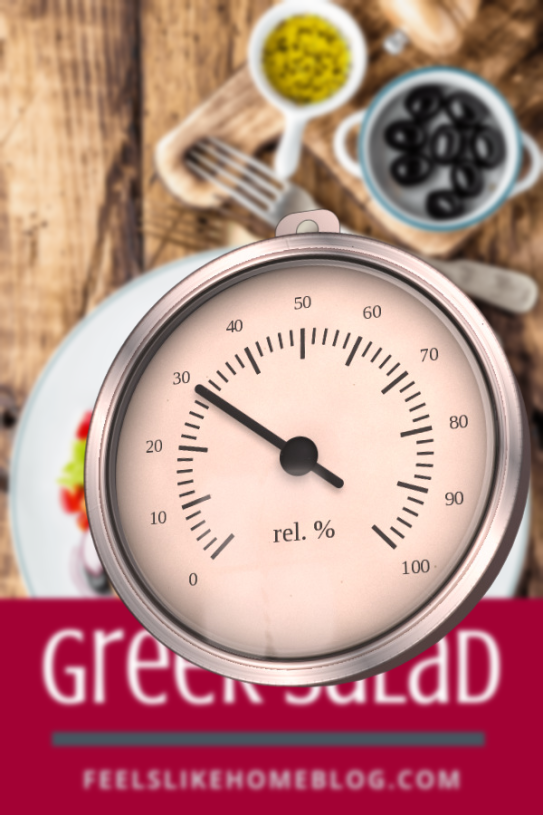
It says {"value": 30, "unit": "%"}
